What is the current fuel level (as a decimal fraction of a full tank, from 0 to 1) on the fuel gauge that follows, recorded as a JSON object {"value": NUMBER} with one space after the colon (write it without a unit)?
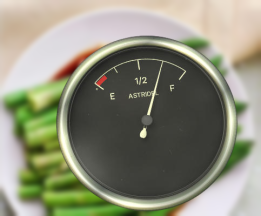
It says {"value": 0.75}
